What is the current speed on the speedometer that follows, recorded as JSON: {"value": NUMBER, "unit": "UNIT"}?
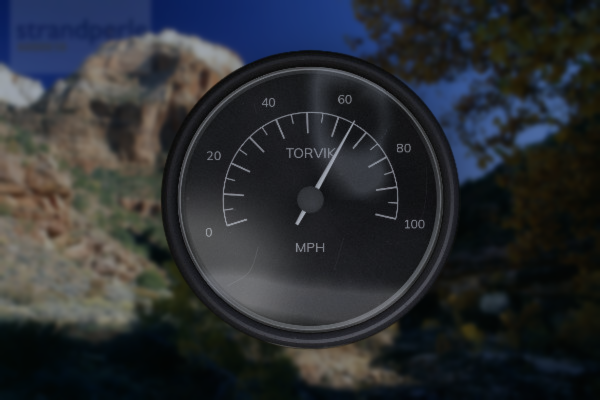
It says {"value": 65, "unit": "mph"}
